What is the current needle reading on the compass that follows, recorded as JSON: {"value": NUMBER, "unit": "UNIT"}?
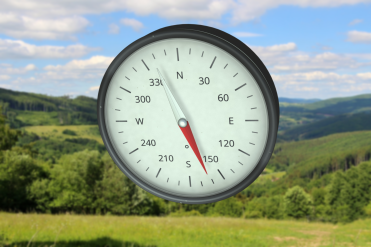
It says {"value": 160, "unit": "°"}
